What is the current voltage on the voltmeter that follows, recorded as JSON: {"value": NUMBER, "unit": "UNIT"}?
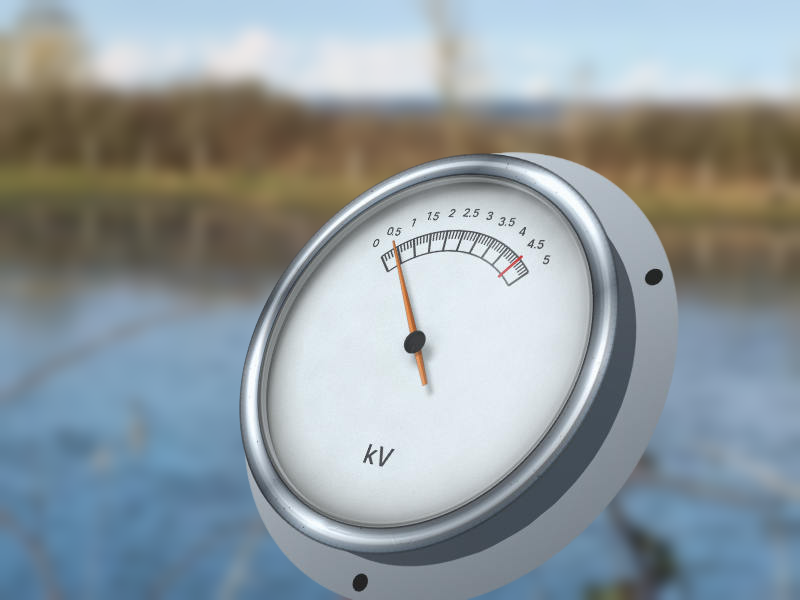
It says {"value": 0.5, "unit": "kV"}
